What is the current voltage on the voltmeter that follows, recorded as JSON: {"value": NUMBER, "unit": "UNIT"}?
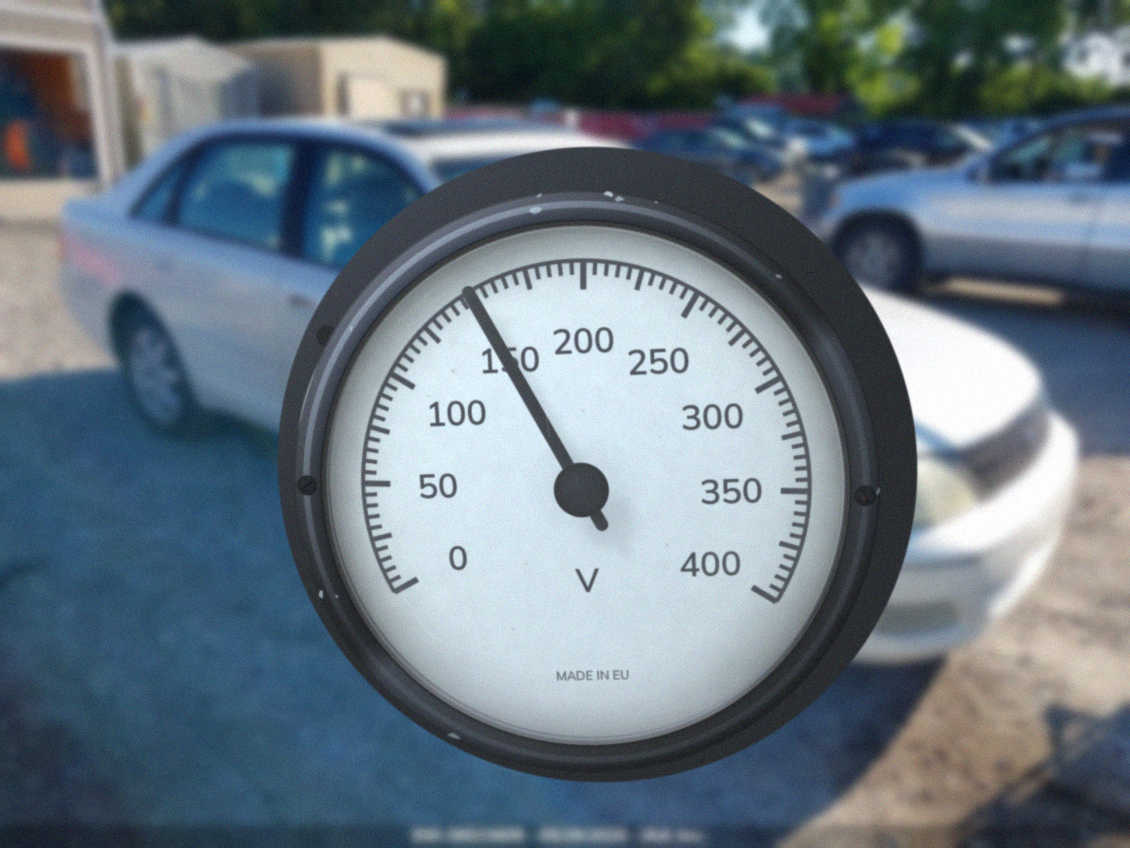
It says {"value": 150, "unit": "V"}
